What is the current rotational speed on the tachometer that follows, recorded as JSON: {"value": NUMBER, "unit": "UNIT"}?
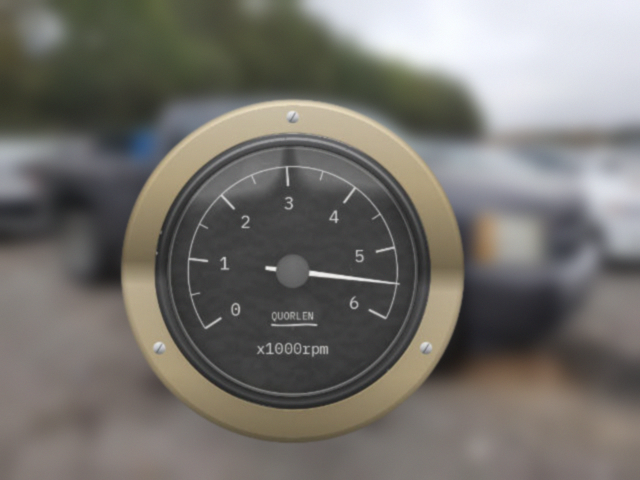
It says {"value": 5500, "unit": "rpm"}
